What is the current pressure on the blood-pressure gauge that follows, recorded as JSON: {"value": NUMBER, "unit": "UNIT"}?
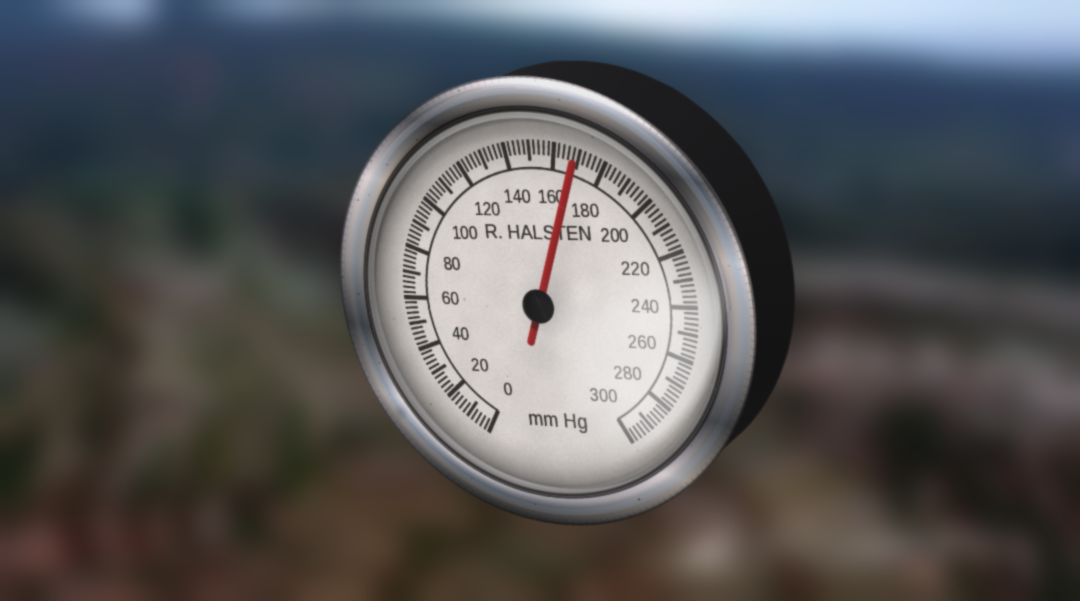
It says {"value": 170, "unit": "mmHg"}
